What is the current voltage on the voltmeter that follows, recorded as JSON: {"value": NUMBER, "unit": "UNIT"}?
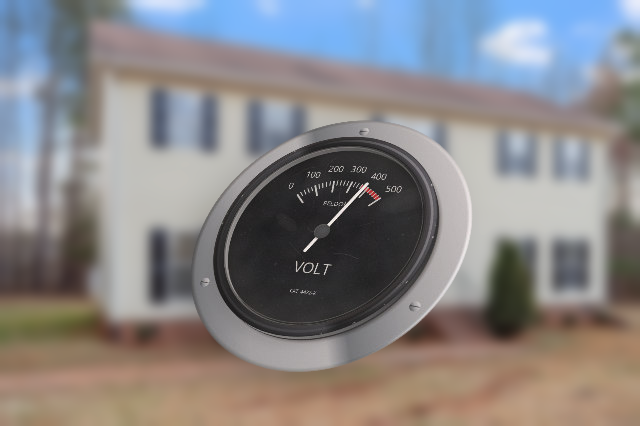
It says {"value": 400, "unit": "V"}
